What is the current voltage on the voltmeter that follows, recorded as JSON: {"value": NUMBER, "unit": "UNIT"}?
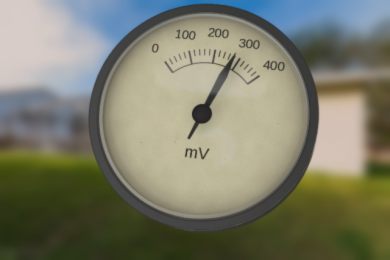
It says {"value": 280, "unit": "mV"}
